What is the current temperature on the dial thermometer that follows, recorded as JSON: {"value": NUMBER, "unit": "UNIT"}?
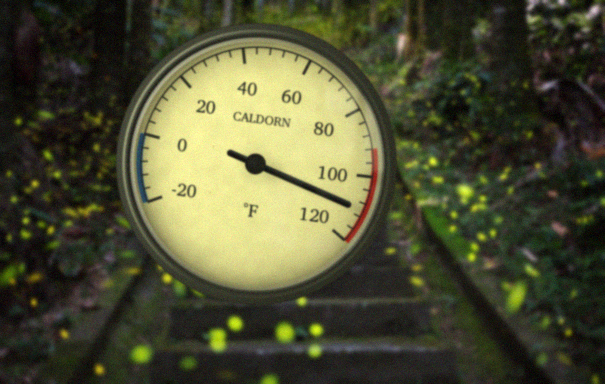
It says {"value": 110, "unit": "°F"}
